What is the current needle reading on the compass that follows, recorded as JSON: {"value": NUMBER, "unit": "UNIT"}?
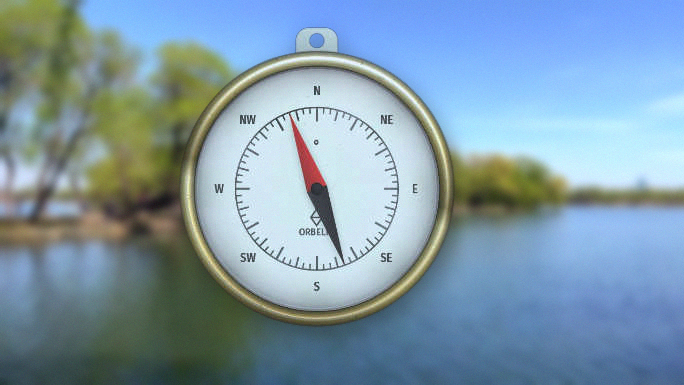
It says {"value": 340, "unit": "°"}
